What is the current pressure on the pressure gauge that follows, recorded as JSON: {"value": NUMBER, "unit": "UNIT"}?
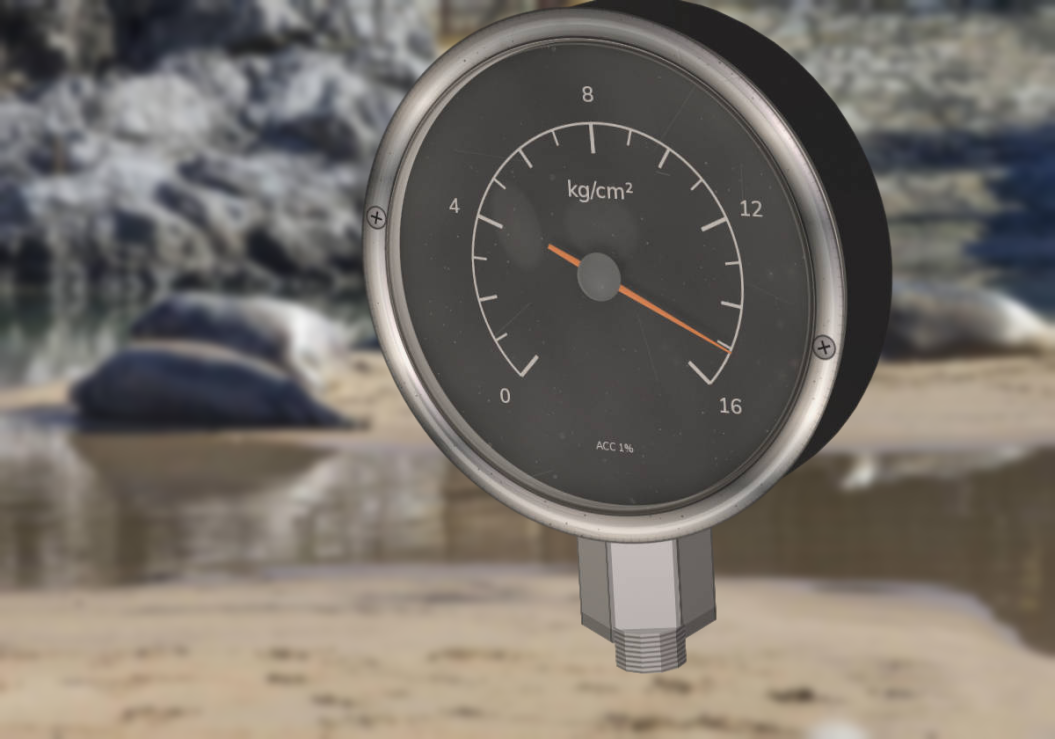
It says {"value": 15, "unit": "kg/cm²"}
